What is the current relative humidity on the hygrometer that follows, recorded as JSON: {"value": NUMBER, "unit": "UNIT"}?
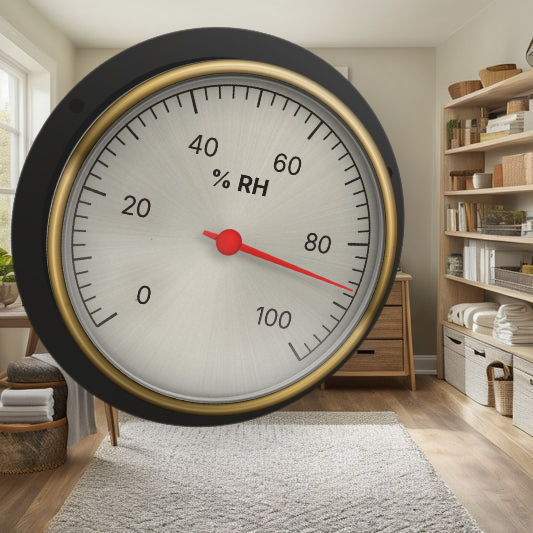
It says {"value": 87, "unit": "%"}
